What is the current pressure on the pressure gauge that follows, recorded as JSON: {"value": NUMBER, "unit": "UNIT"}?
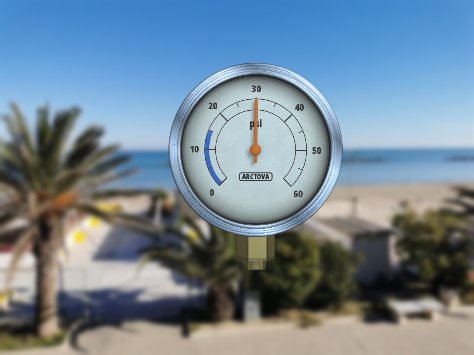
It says {"value": 30, "unit": "psi"}
